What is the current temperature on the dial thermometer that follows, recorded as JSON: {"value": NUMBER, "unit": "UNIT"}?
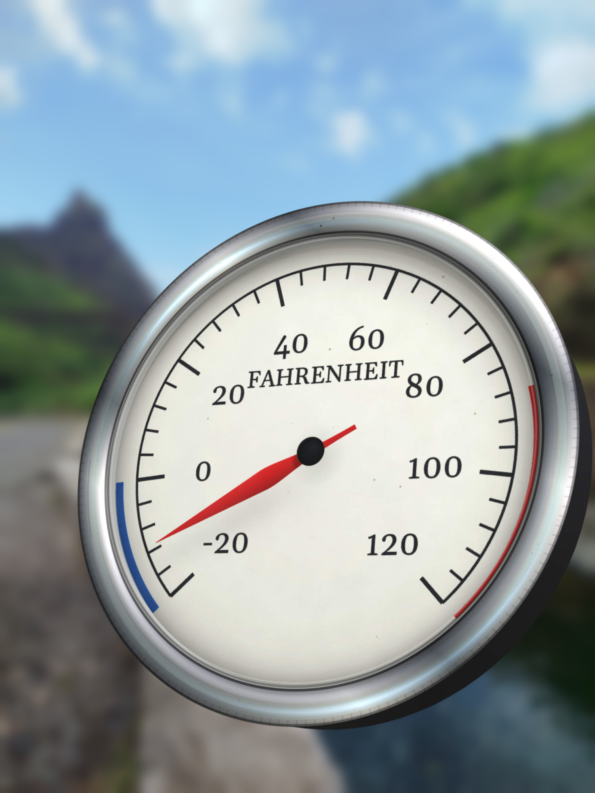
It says {"value": -12, "unit": "°F"}
